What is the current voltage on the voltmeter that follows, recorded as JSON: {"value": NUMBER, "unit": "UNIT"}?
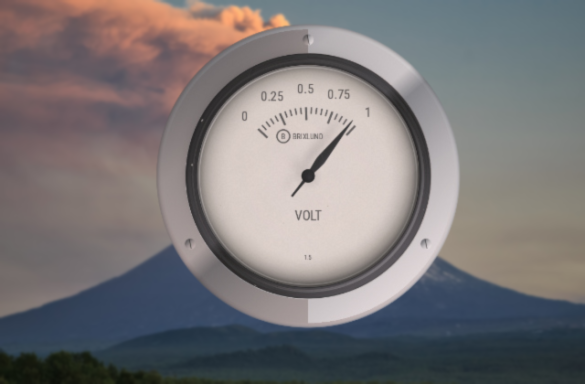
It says {"value": 0.95, "unit": "V"}
